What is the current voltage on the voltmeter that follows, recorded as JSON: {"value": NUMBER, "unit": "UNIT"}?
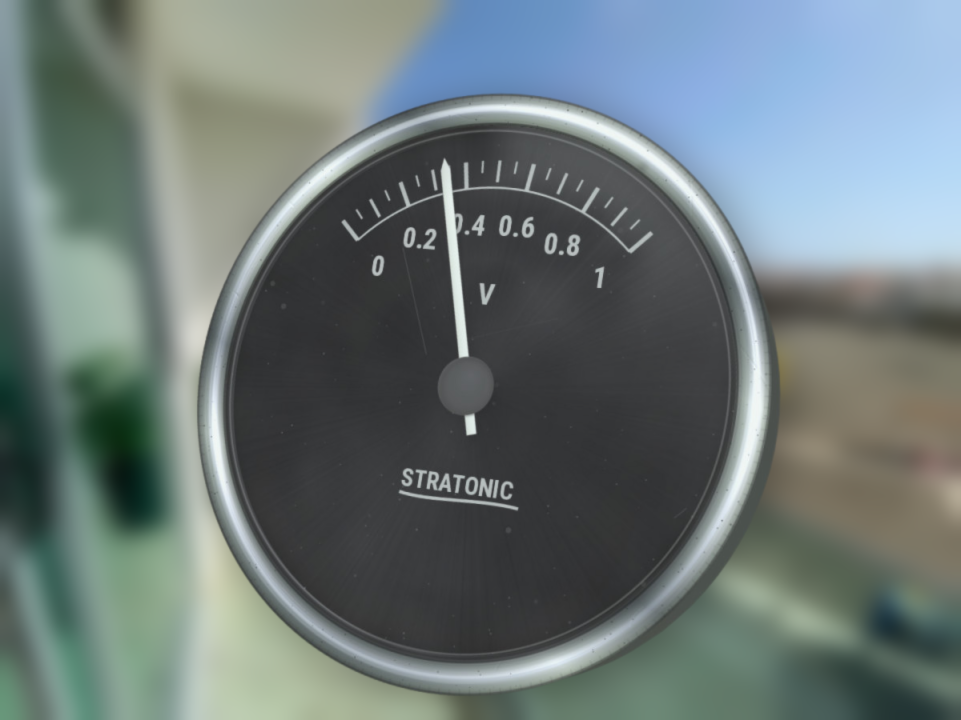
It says {"value": 0.35, "unit": "V"}
